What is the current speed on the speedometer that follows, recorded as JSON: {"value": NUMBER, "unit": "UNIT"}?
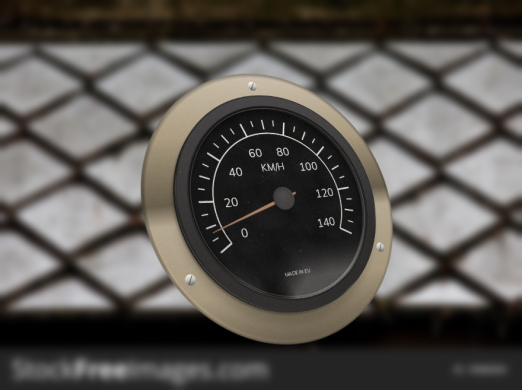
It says {"value": 7.5, "unit": "km/h"}
